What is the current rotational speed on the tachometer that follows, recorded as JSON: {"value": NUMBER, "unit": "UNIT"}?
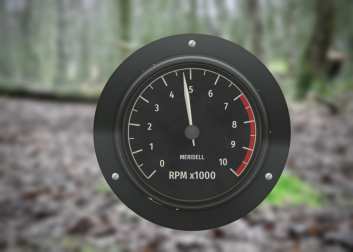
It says {"value": 4750, "unit": "rpm"}
